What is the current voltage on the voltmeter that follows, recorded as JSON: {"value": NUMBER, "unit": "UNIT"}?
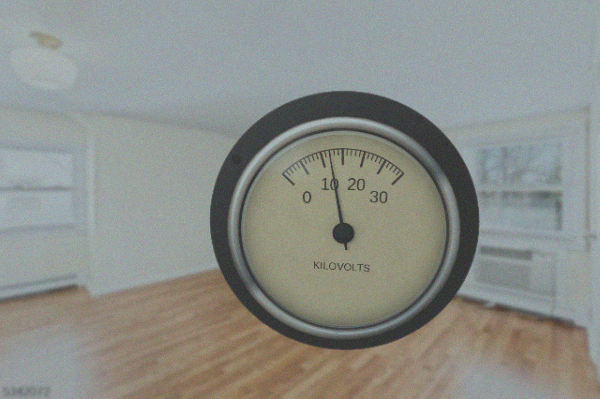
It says {"value": 12, "unit": "kV"}
